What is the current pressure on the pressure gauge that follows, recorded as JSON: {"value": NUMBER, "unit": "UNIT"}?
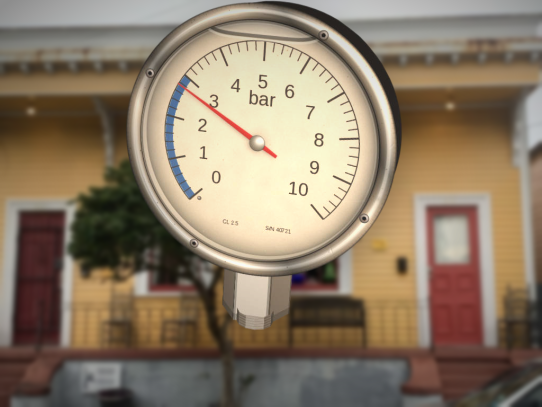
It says {"value": 2.8, "unit": "bar"}
